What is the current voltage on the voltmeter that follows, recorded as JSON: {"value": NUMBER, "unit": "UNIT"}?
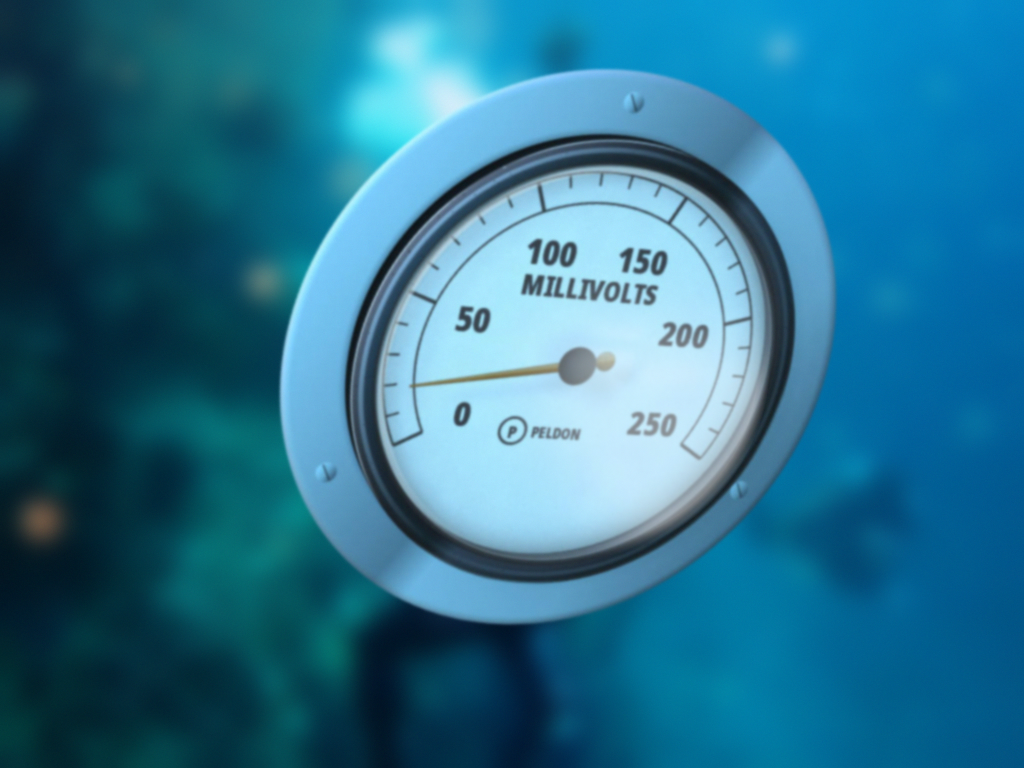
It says {"value": 20, "unit": "mV"}
